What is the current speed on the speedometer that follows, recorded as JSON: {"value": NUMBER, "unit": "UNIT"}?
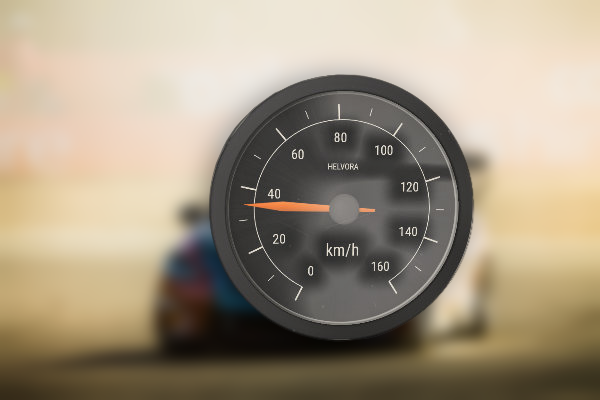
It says {"value": 35, "unit": "km/h"}
